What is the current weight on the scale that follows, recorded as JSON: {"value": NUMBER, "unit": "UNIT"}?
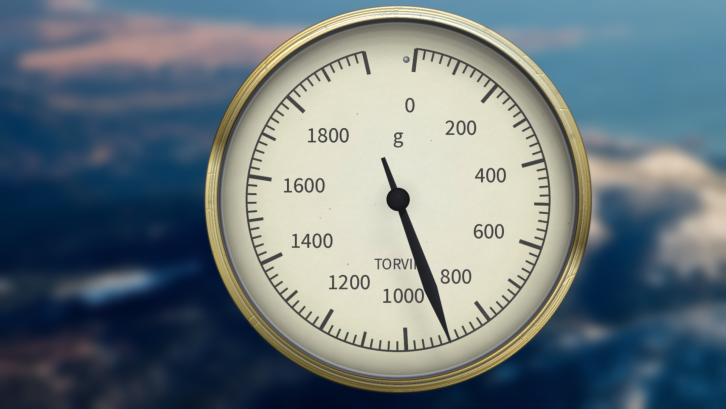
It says {"value": 900, "unit": "g"}
